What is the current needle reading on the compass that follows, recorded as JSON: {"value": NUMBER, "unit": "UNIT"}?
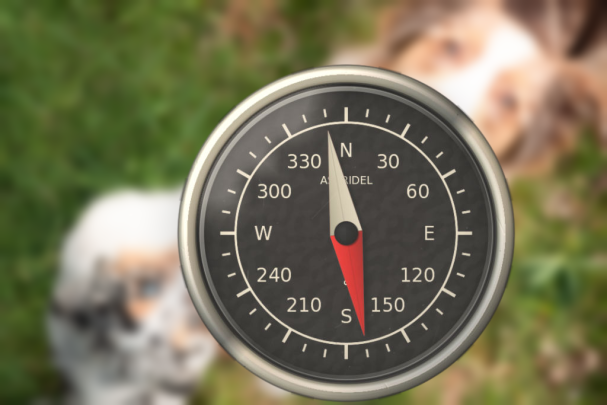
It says {"value": 170, "unit": "°"}
